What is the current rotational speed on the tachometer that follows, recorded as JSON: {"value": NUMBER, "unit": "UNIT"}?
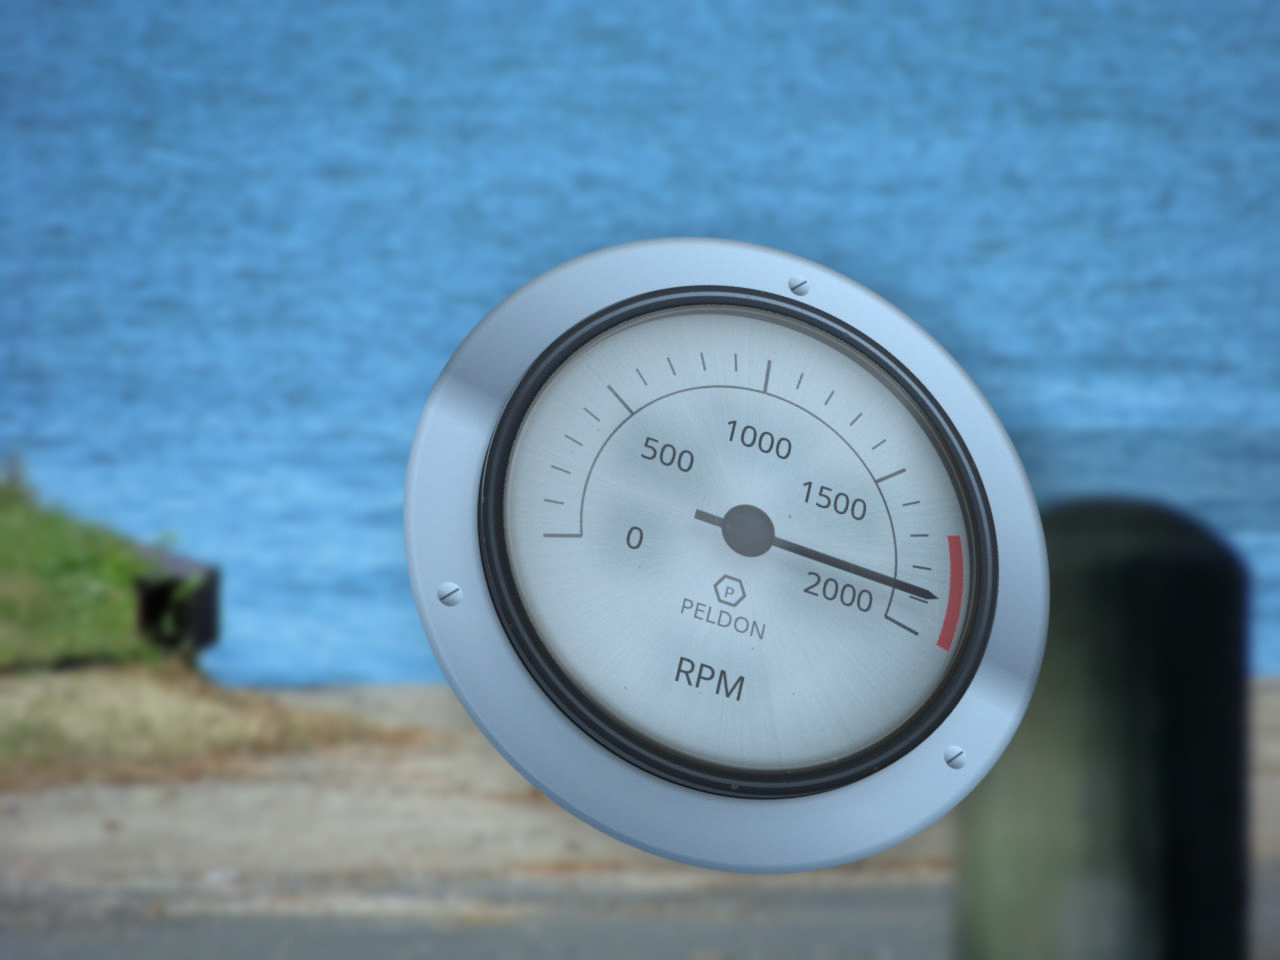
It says {"value": 1900, "unit": "rpm"}
